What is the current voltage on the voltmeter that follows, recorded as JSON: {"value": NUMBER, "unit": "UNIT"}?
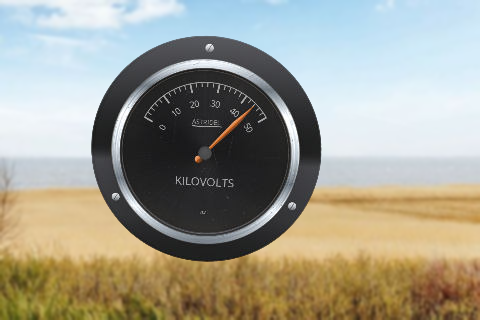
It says {"value": 44, "unit": "kV"}
